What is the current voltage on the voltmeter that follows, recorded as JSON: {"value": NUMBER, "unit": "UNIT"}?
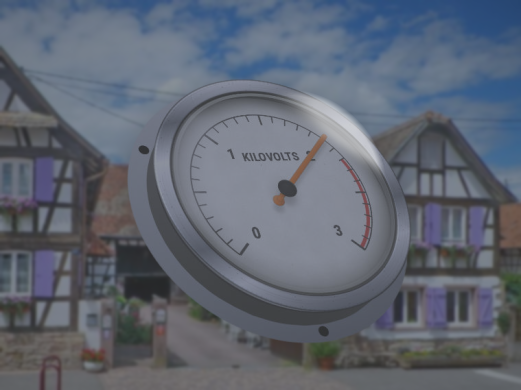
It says {"value": 2, "unit": "kV"}
